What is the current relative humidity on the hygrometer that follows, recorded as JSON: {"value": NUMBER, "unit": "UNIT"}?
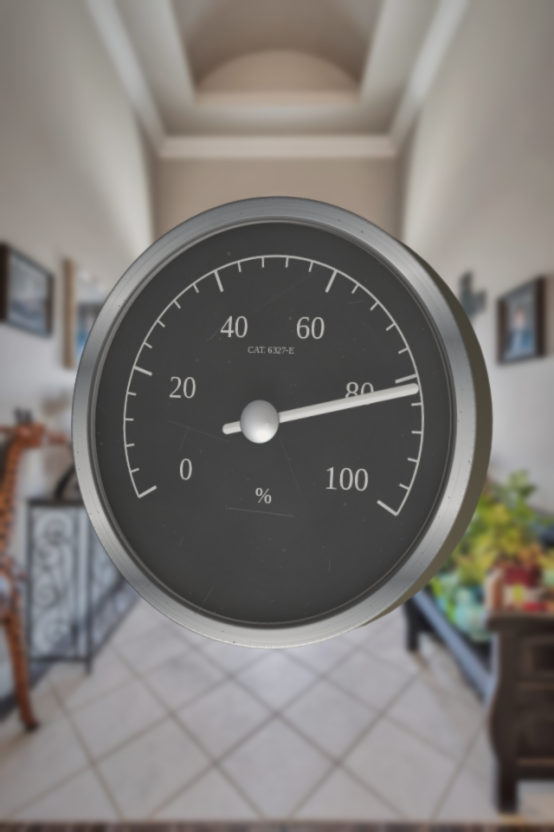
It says {"value": 82, "unit": "%"}
